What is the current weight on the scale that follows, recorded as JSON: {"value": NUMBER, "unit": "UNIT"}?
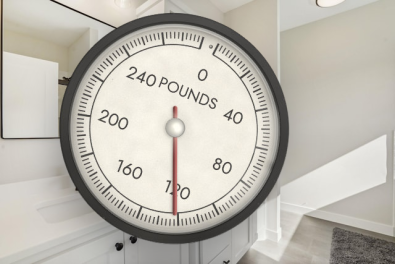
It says {"value": 122, "unit": "lb"}
